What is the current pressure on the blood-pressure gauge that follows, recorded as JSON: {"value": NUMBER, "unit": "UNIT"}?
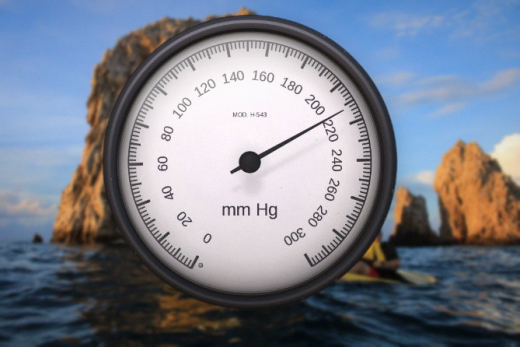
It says {"value": 212, "unit": "mmHg"}
